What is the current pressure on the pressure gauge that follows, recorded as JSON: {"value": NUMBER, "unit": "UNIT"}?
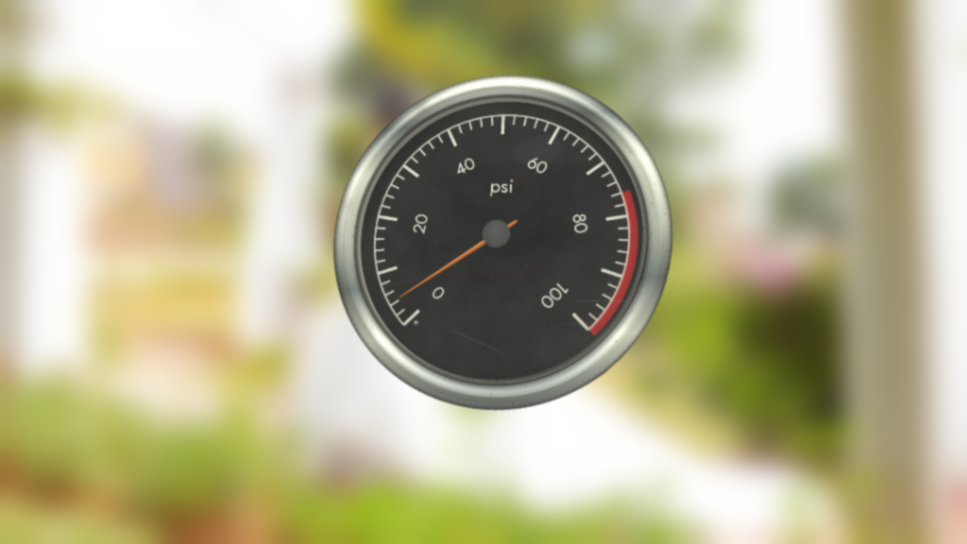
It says {"value": 4, "unit": "psi"}
